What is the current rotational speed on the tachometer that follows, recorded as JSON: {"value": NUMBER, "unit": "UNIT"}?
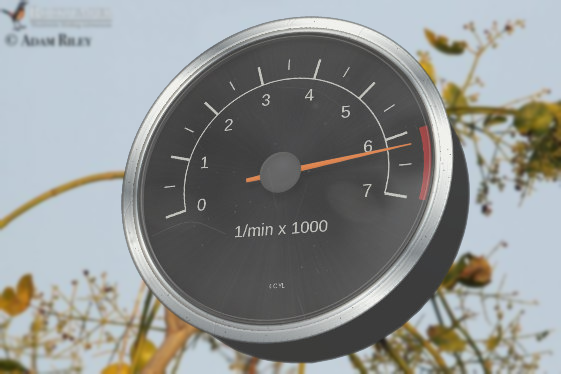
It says {"value": 6250, "unit": "rpm"}
